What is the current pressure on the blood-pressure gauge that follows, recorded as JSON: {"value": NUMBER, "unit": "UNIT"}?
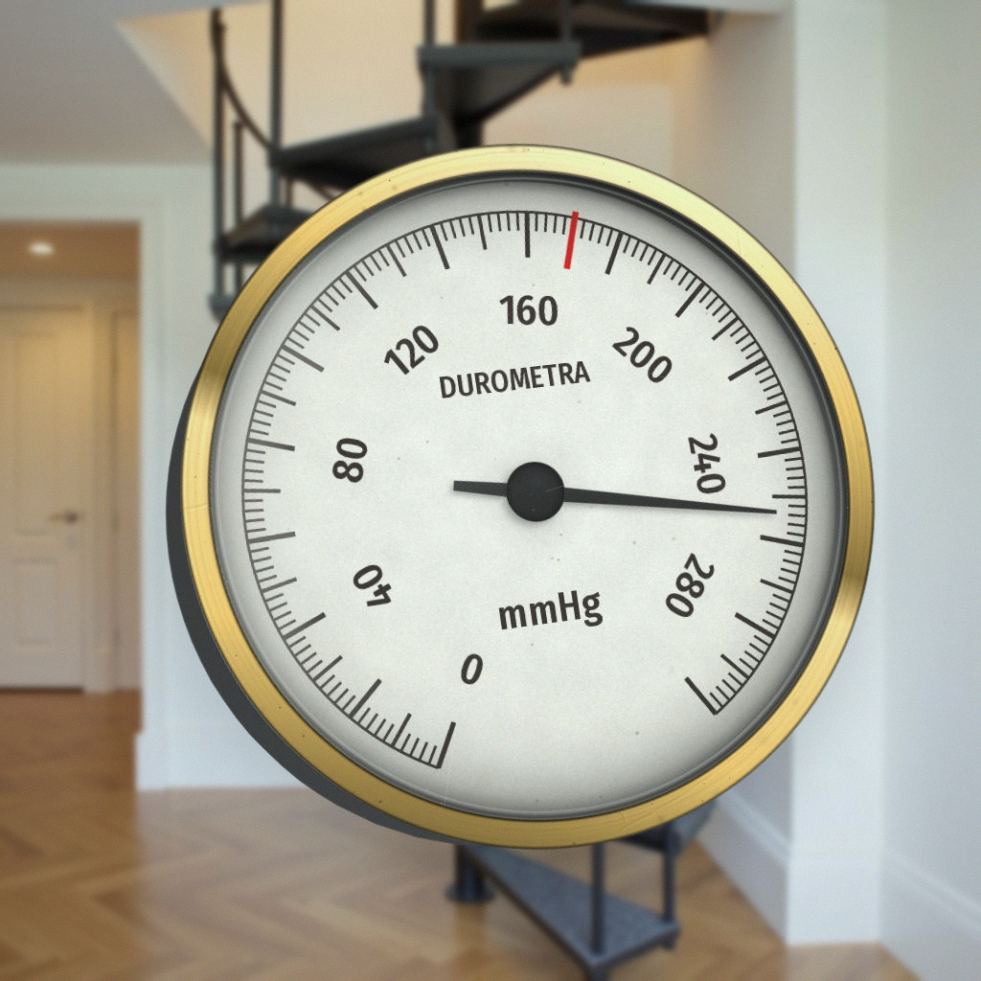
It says {"value": 254, "unit": "mmHg"}
